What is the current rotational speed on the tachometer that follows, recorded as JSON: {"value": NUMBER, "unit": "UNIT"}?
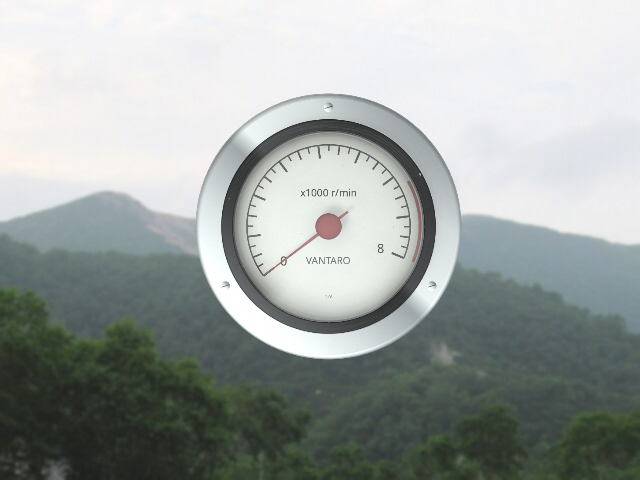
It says {"value": 0, "unit": "rpm"}
